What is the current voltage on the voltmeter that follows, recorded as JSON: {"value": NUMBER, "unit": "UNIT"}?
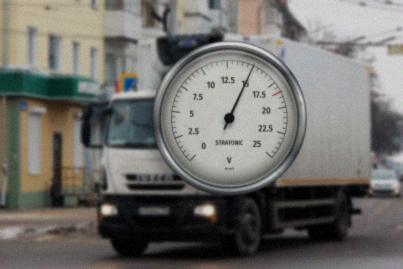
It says {"value": 15, "unit": "V"}
